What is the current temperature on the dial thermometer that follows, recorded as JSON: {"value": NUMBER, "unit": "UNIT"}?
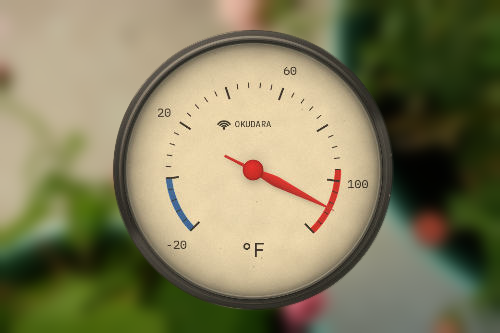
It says {"value": 110, "unit": "°F"}
